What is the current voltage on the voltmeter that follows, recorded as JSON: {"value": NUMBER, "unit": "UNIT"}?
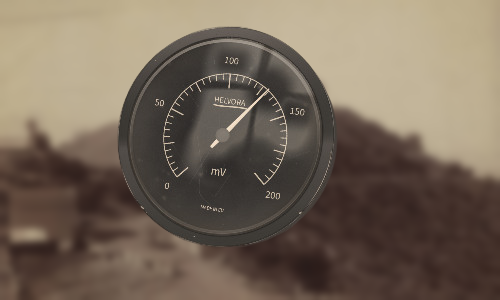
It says {"value": 130, "unit": "mV"}
